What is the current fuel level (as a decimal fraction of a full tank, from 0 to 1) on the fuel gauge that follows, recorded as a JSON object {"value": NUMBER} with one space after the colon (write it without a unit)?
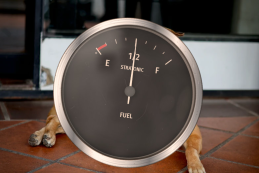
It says {"value": 0.5}
